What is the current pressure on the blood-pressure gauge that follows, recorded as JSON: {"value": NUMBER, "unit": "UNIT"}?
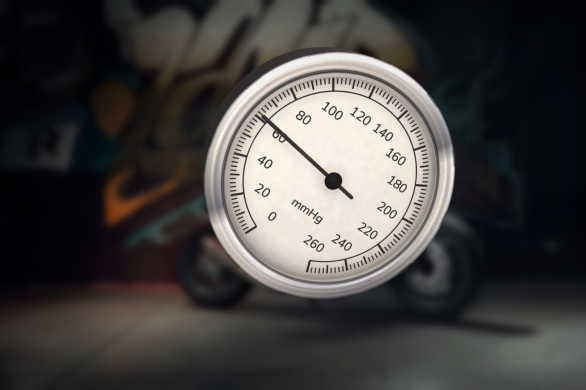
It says {"value": 62, "unit": "mmHg"}
